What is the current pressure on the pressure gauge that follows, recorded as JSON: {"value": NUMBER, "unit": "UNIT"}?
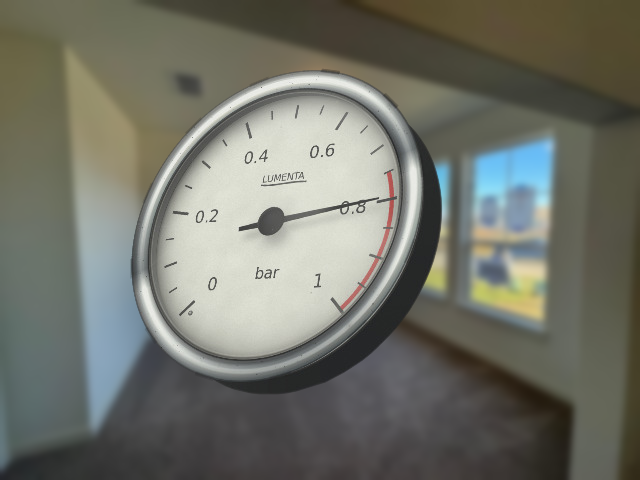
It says {"value": 0.8, "unit": "bar"}
